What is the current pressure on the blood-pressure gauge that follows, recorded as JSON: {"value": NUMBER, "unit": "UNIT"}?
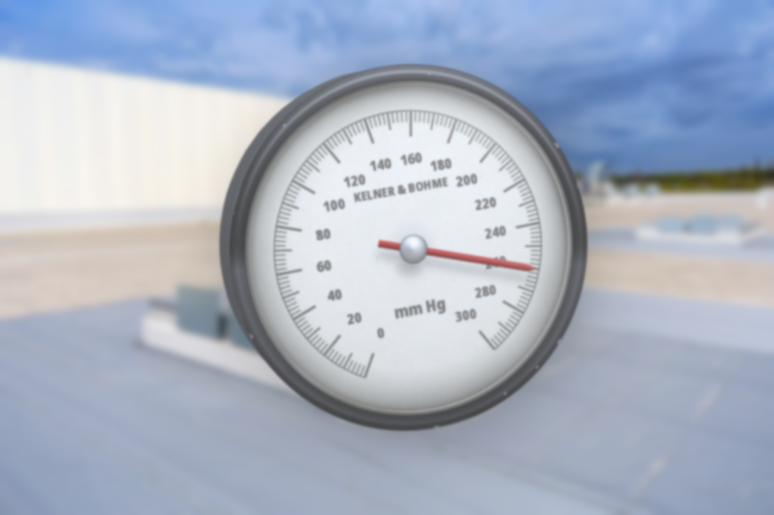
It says {"value": 260, "unit": "mmHg"}
